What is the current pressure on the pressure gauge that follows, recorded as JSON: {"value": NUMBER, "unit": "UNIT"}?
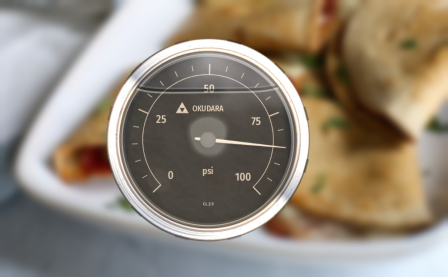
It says {"value": 85, "unit": "psi"}
